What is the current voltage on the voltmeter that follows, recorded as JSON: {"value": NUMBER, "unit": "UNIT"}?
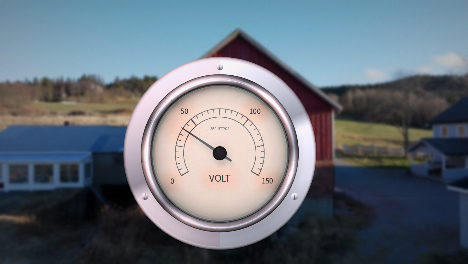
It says {"value": 40, "unit": "V"}
